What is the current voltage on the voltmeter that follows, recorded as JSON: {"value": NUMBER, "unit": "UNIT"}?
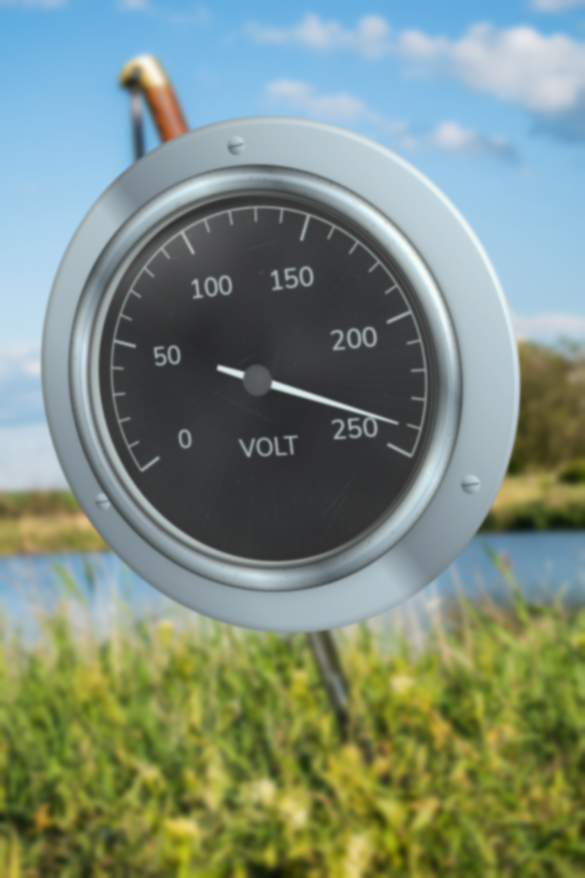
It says {"value": 240, "unit": "V"}
